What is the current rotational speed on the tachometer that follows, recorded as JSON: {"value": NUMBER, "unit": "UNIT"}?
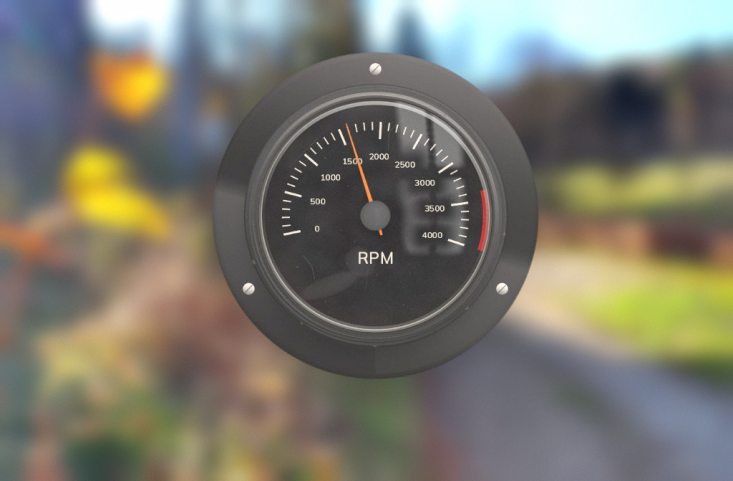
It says {"value": 1600, "unit": "rpm"}
